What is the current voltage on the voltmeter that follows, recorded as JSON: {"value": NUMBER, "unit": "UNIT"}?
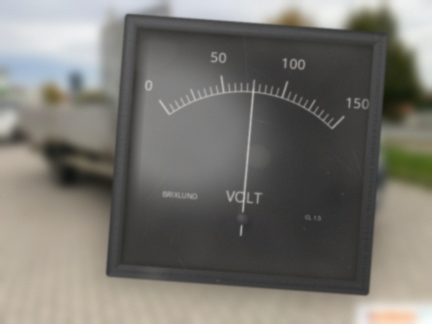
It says {"value": 75, "unit": "V"}
